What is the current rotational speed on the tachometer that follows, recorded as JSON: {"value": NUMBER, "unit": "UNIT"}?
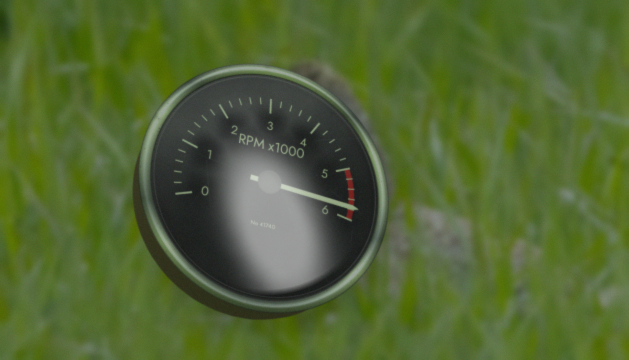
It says {"value": 5800, "unit": "rpm"}
